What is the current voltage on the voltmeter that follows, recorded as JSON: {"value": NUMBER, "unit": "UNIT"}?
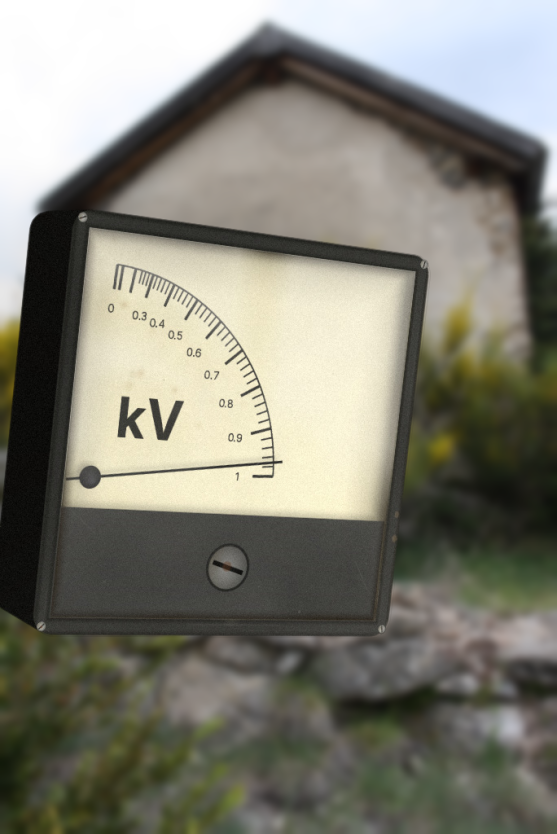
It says {"value": 0.97, "unit": "kV"}
